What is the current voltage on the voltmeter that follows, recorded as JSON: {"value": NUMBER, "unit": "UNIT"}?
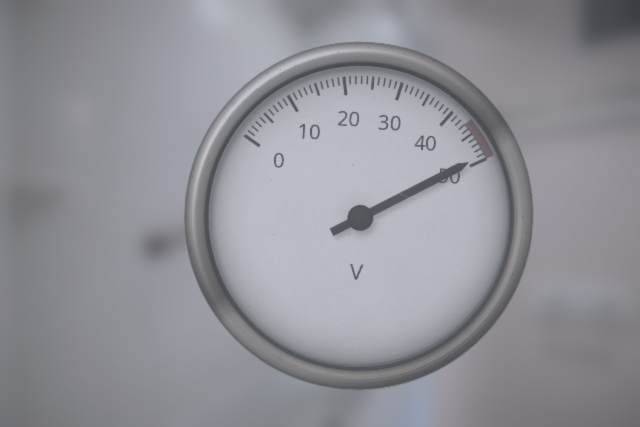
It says {"value": 49, "unit": "V"}
